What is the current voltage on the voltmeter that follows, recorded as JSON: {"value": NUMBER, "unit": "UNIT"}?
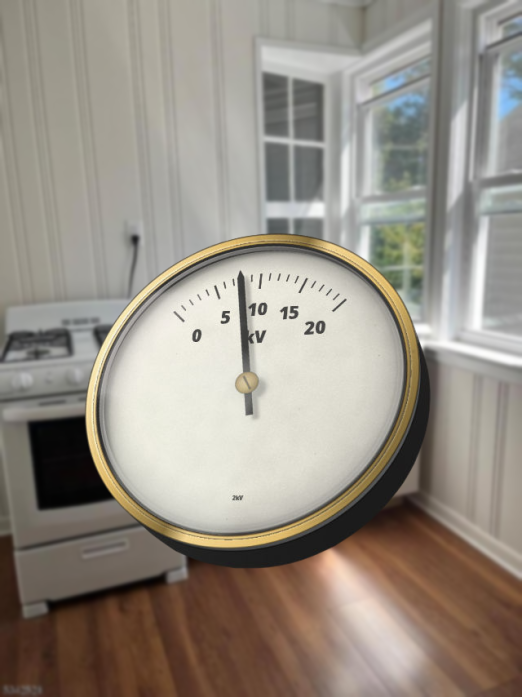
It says {"value": 8, "unit": "kV"}
